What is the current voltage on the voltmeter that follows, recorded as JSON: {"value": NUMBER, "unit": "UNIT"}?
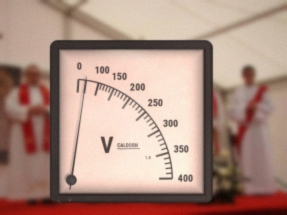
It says {"value": 50, "unit": "V"}
